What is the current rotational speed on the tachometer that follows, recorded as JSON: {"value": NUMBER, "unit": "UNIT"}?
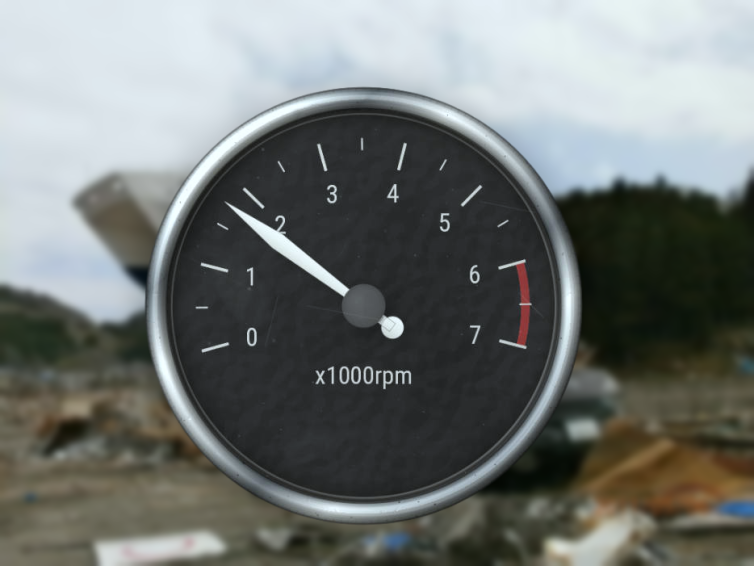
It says {"value": 1750, "unit": "rpm"}
